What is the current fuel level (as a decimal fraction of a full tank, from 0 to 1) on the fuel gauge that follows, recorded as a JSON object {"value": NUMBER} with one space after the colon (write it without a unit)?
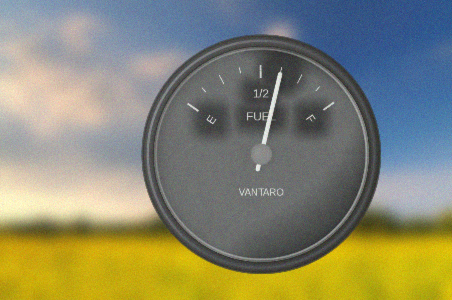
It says {"value": 0.625}
